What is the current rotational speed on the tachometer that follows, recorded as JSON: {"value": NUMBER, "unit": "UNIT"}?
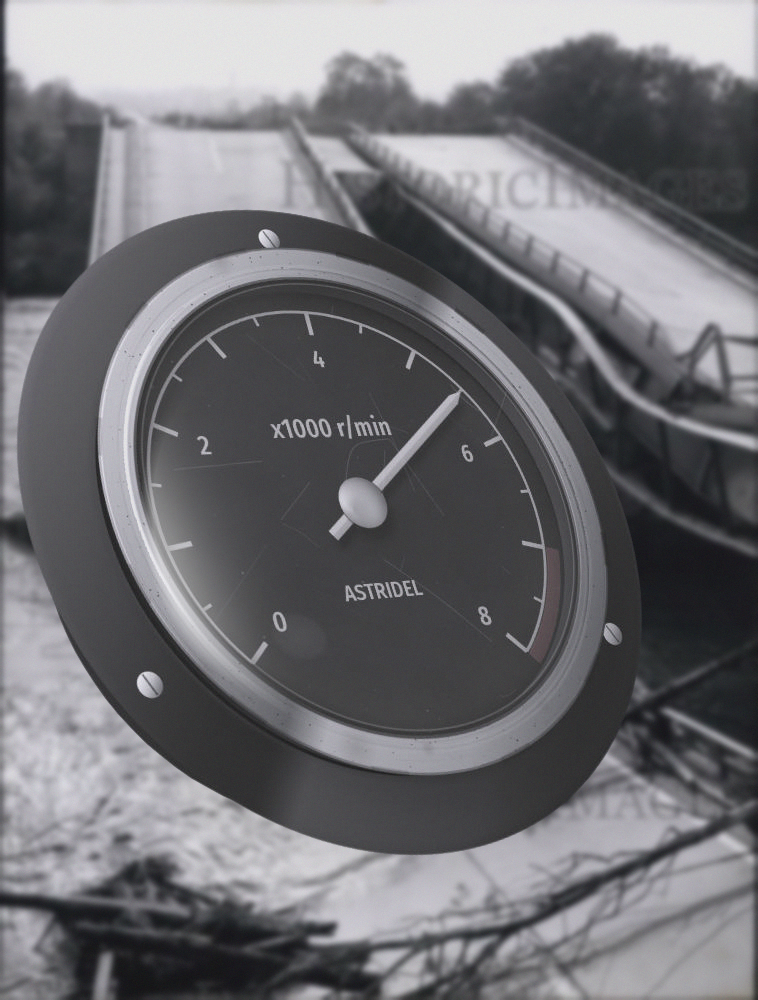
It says {"value": 5500, "unit": "rpm"}
